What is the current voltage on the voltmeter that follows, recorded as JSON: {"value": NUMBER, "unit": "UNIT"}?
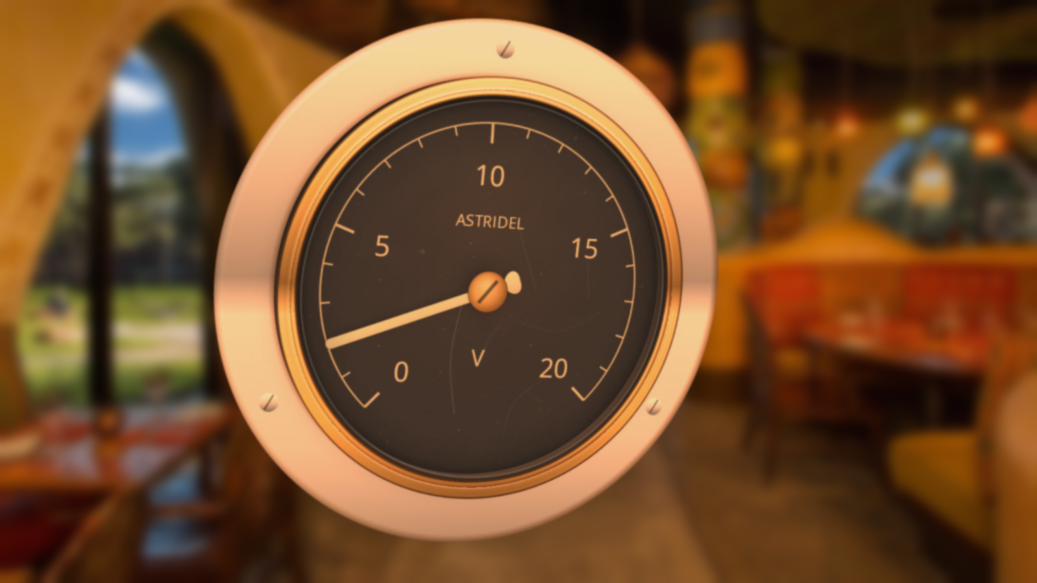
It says {"value": 2, "unit": "V"}
